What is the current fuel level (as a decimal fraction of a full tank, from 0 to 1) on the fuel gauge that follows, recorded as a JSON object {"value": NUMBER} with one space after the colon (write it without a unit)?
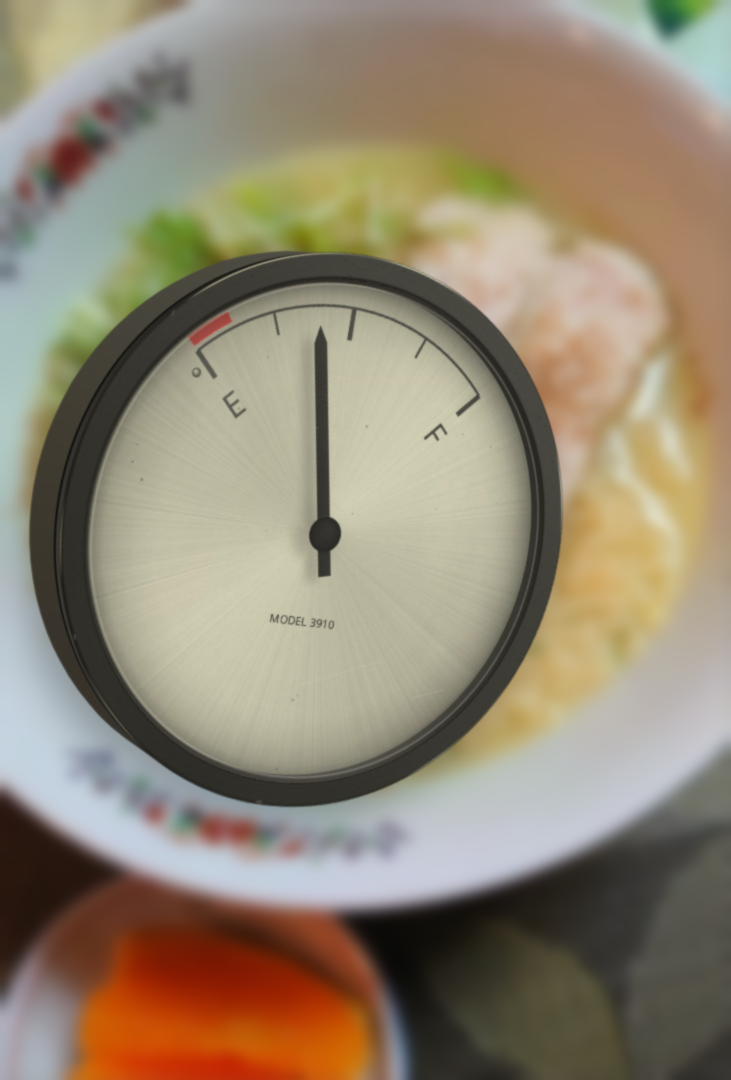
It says {"value": 0.375}
